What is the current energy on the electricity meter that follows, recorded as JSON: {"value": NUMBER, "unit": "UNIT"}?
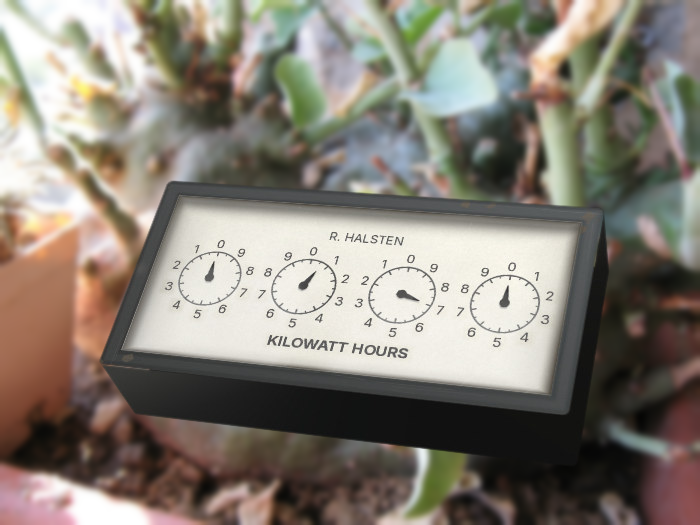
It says {"value": 70, "unit": "kWh"}
